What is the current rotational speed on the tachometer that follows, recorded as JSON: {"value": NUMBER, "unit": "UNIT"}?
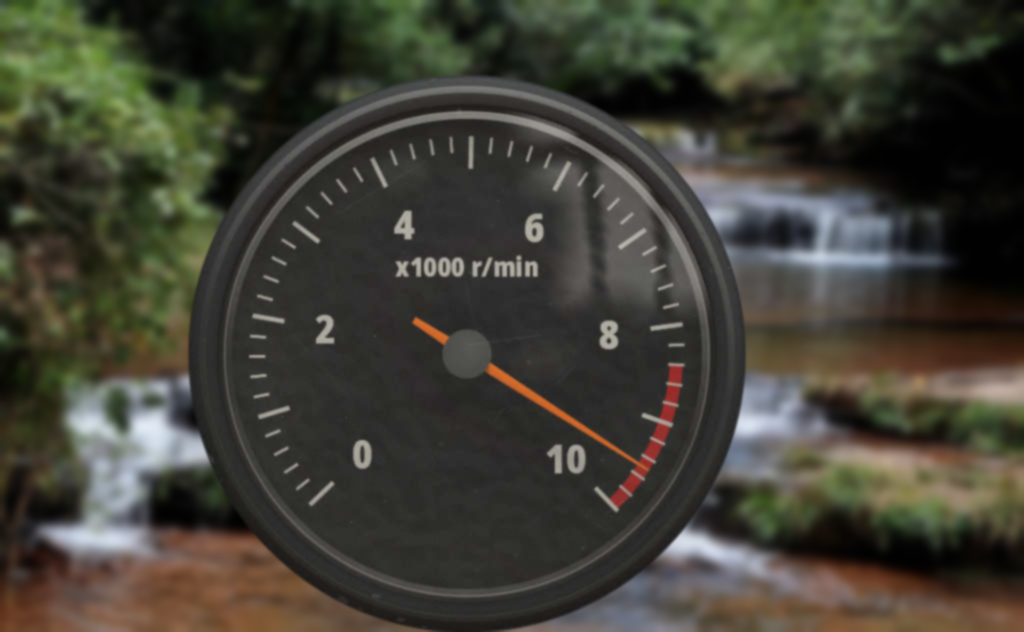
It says {"value": 9500, "unit": "rpm"}
